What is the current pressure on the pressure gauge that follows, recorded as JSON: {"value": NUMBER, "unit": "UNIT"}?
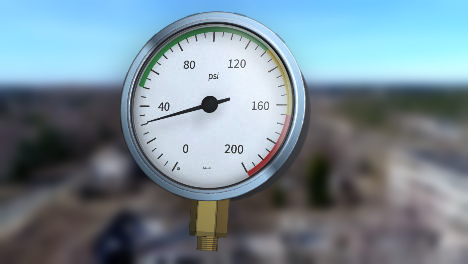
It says {"value": 30, "unit": "psi"}
